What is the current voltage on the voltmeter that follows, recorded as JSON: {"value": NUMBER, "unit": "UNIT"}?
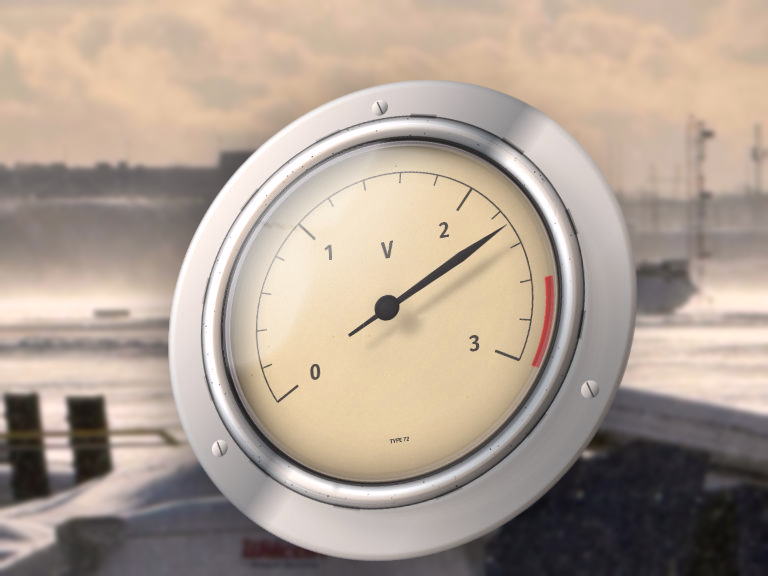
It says {"value": 2.3, "unit": "V"}
